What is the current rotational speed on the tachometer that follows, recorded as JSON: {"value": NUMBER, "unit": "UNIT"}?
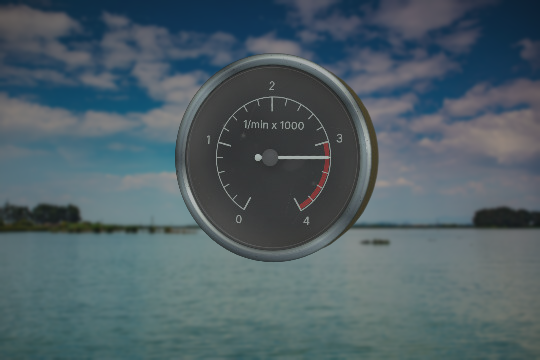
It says {"value": 3200, "unit": "rpm"}
